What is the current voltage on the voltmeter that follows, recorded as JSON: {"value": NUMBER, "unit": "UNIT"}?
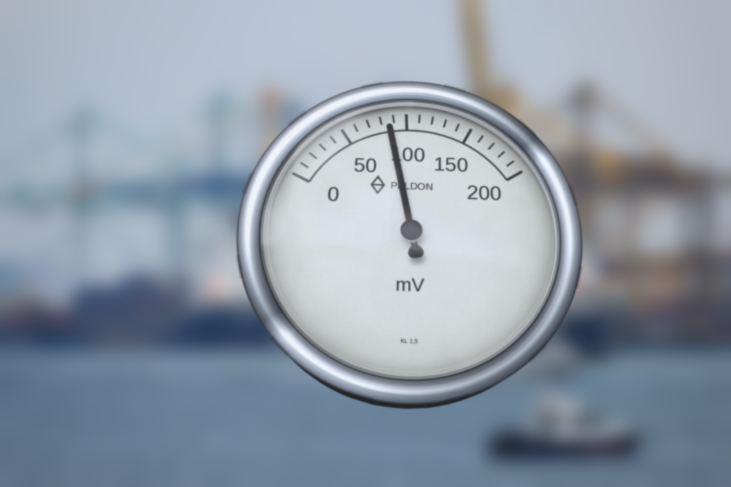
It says {"value": 85, "unit": "mV"}
